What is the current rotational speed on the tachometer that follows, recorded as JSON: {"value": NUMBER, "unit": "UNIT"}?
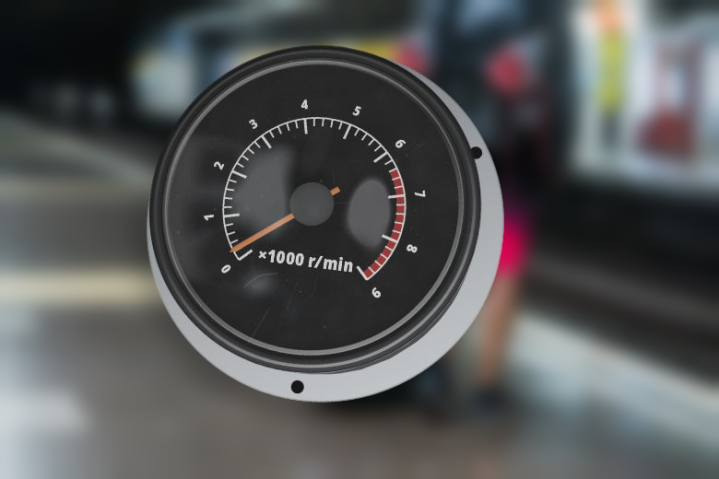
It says {"value": 200, "unit": "rpm"}
